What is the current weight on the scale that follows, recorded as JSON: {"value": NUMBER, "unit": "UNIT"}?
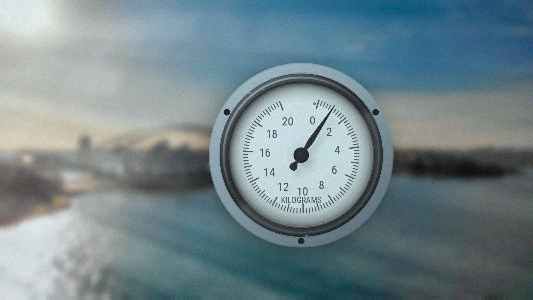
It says {"value": 1, "unit": "kg"}
